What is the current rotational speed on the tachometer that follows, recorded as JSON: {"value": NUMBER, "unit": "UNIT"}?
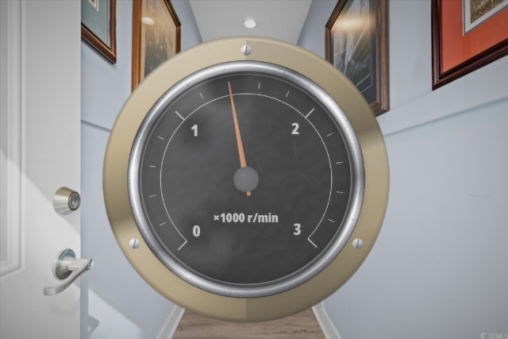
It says {"value": 1400, "unit": "rpm"}
